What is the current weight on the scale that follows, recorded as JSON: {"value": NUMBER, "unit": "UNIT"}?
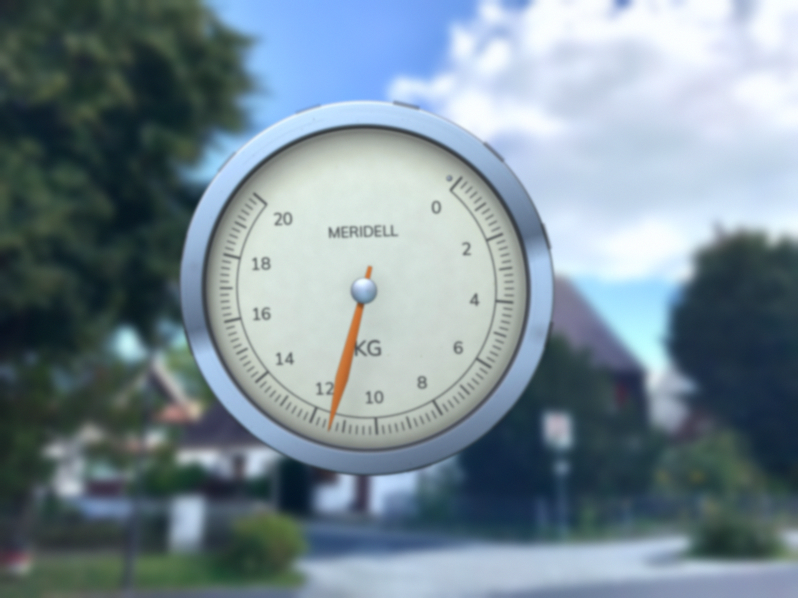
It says {"value": 11.4, "unit": "kg"}
